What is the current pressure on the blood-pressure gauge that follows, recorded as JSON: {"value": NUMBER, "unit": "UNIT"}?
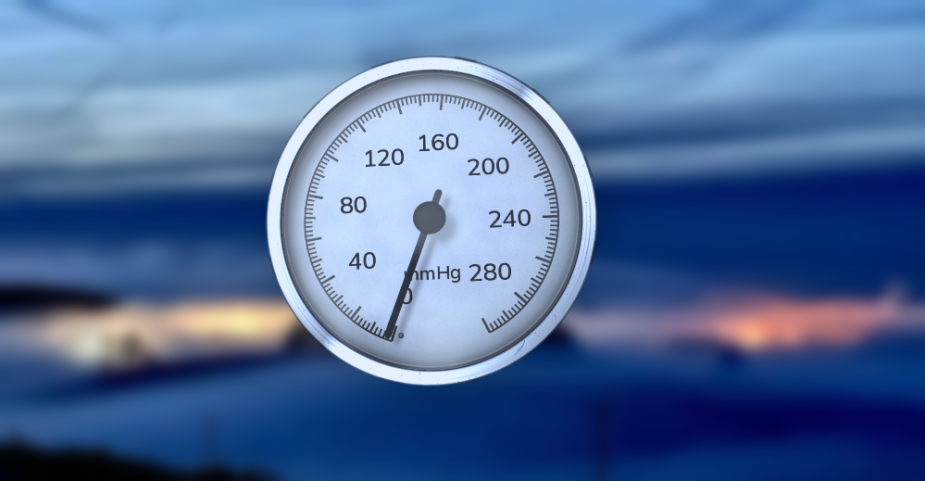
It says {"value": 2, "unit": "mmHg"}
